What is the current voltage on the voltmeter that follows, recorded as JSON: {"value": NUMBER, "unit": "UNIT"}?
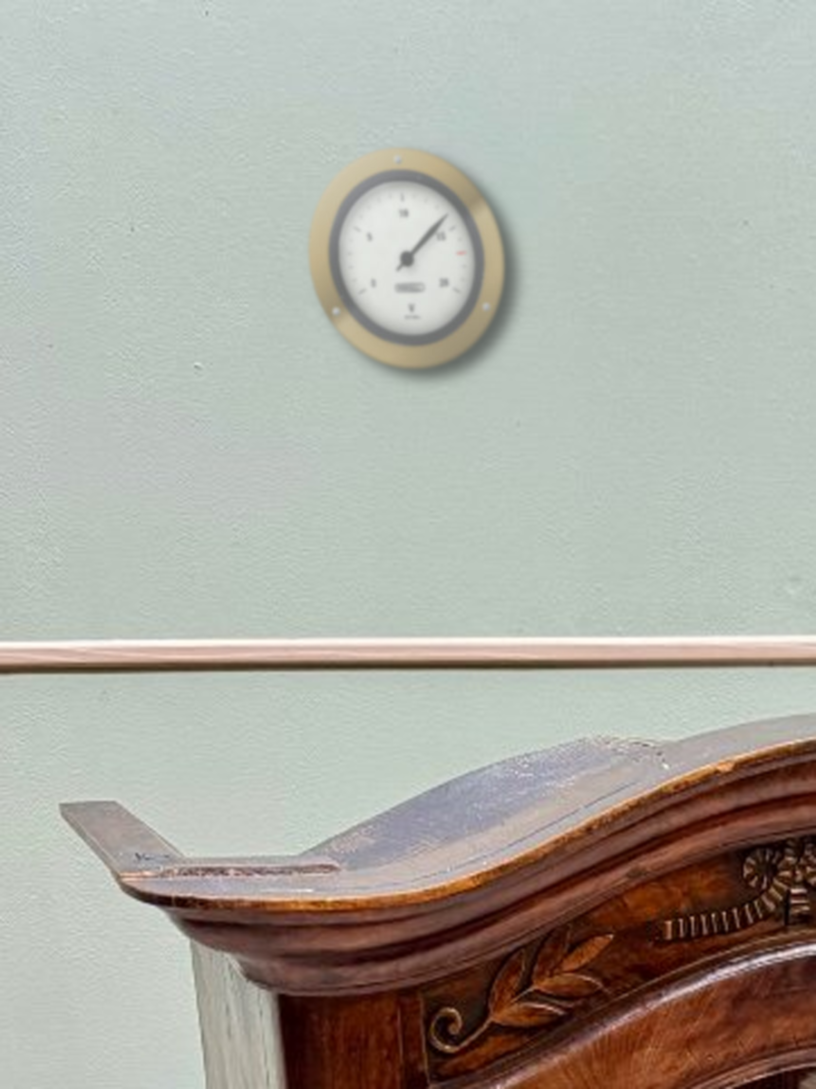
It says {"value": 14, "unit": "V"}
